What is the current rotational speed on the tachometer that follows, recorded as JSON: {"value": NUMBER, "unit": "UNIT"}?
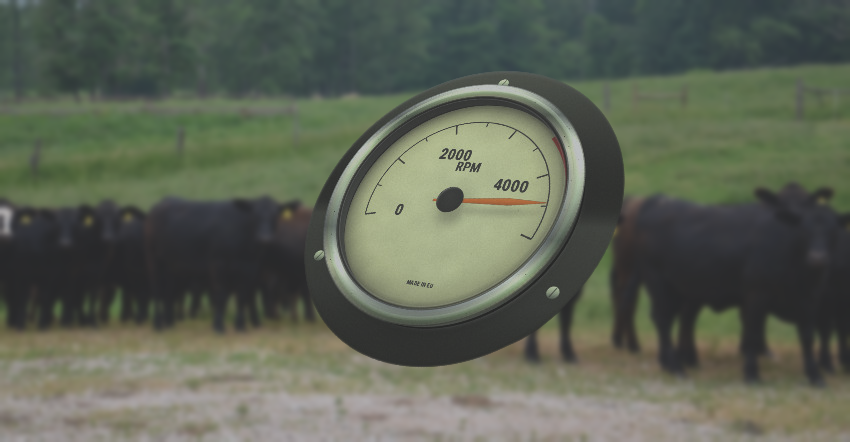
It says {"value": 4500, "unit": "rpm"}
